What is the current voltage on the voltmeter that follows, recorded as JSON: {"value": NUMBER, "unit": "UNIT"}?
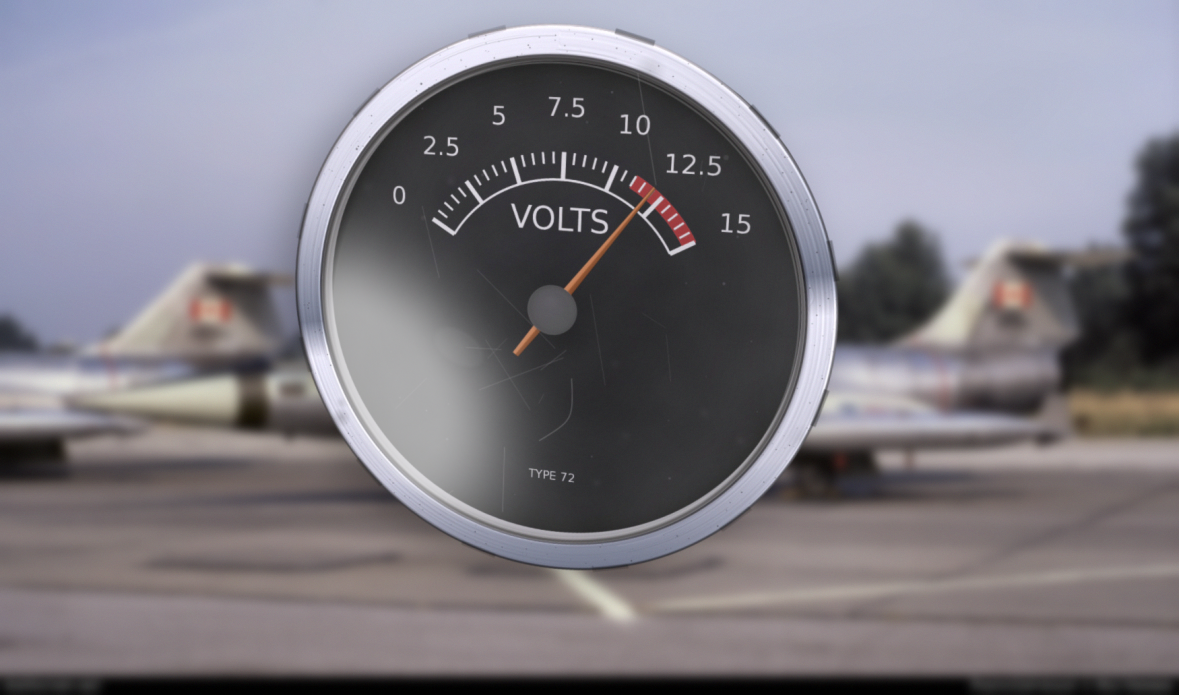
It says {"value": 12, "unit": "V"}
